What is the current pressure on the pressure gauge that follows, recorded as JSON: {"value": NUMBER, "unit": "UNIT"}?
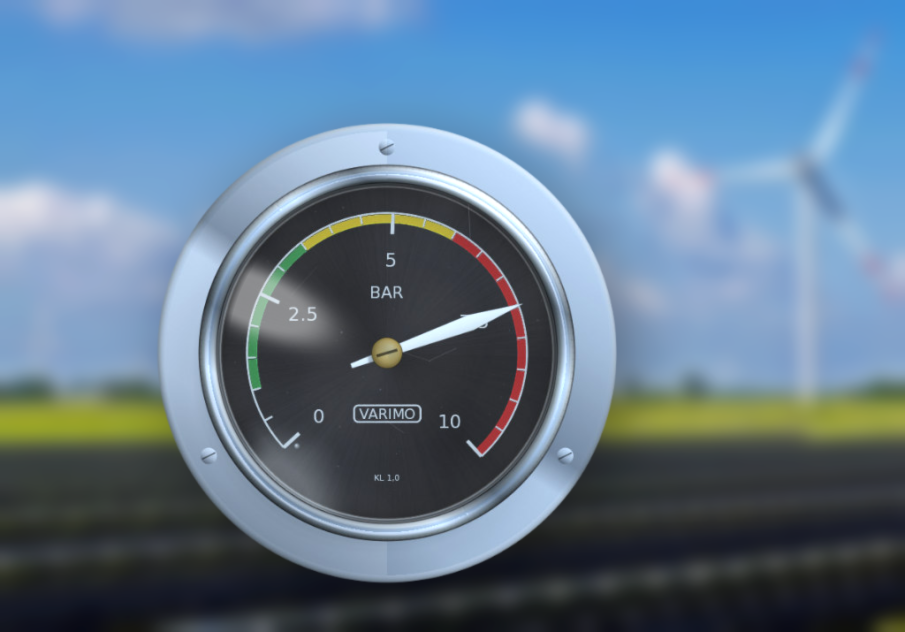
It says {"value": 7.5, "unit": "bar"}
